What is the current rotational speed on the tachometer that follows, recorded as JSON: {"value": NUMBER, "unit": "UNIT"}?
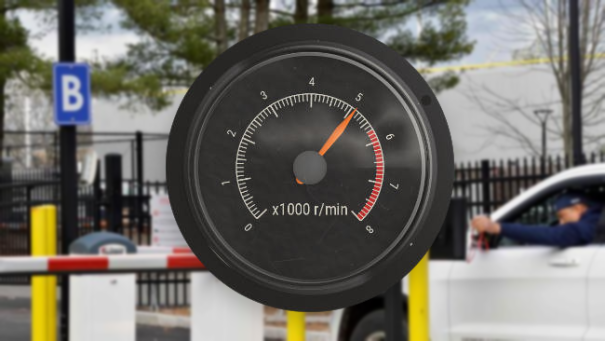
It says {"value": 5100, "unit": "rpm"}
